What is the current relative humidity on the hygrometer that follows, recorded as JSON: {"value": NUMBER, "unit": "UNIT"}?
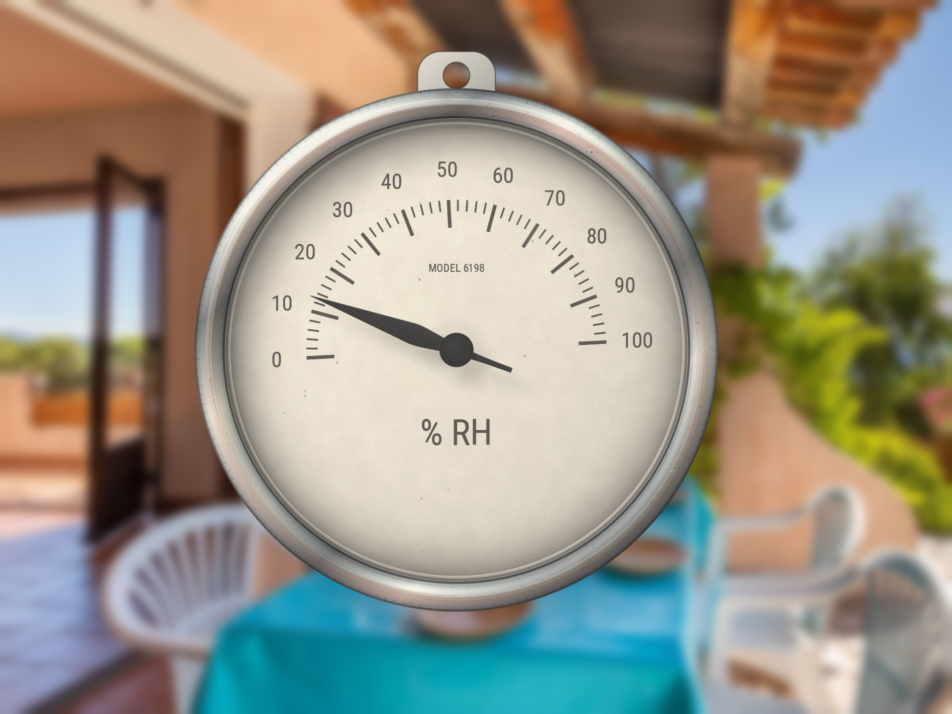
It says {"value": 13, "unit": "%"}
